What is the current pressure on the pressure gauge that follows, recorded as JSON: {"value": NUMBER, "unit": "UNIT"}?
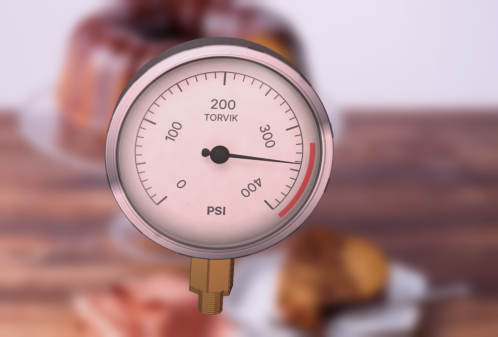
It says {"value": 340, "unit": "psi"}
